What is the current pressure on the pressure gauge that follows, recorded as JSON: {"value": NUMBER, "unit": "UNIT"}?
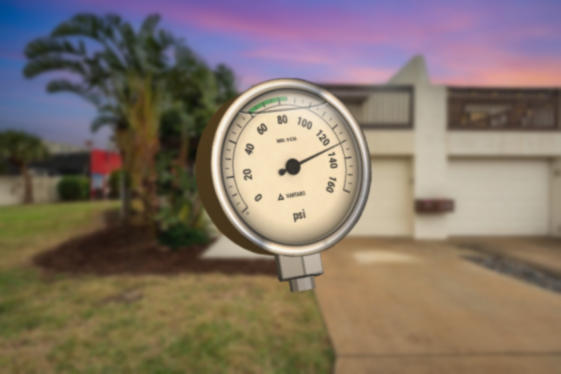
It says {"value": 130, "unit": "psi"}
